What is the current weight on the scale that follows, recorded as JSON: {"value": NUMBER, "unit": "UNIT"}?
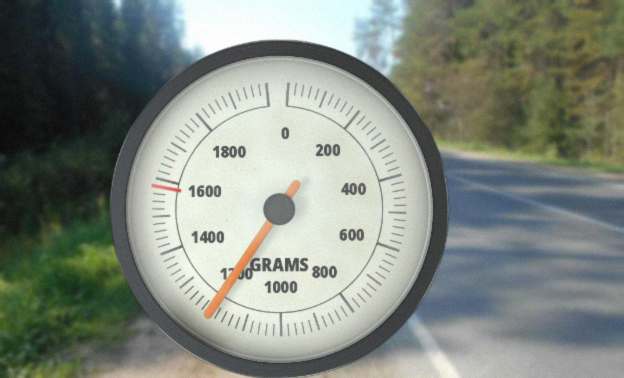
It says {"value": 1200, "unit": "g"}
